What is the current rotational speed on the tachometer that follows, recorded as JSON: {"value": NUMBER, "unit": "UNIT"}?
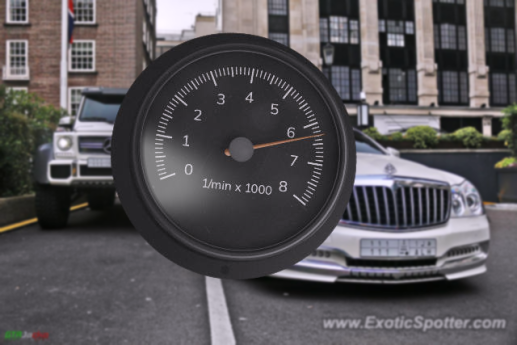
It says {"value": 6300, "unit": "rpm"}
